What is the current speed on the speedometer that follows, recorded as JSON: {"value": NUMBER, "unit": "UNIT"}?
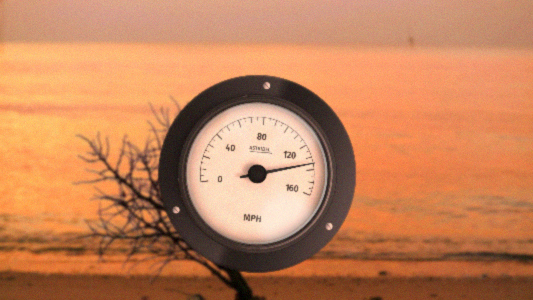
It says {"value": 135, "unit": "mph"}
